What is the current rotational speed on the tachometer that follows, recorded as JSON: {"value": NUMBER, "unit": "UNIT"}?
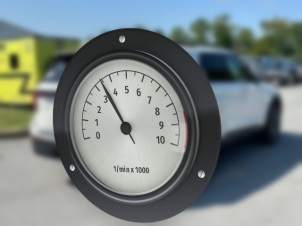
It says {"value": 3500, "unit": "rpm"}
